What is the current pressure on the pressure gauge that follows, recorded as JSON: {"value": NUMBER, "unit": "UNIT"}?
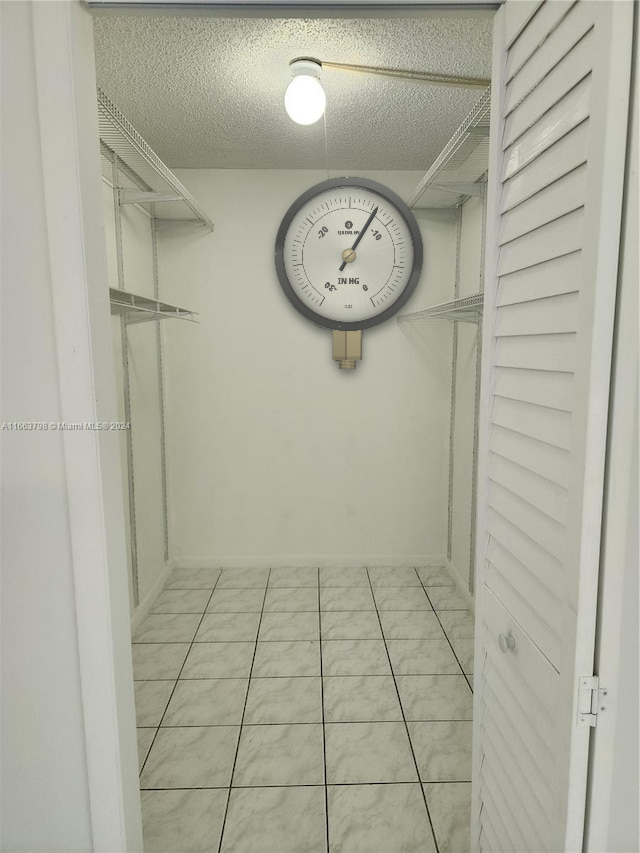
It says {"value": -12, "unit": "inHg"}
